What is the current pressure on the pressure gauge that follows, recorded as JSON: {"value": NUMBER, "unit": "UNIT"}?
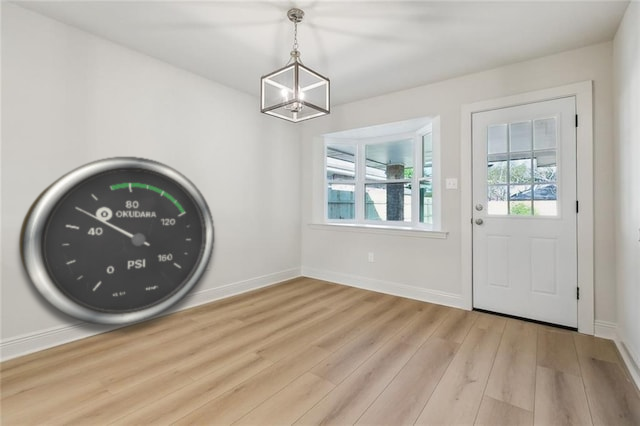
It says {"value": 50, "unit": "psi"}
